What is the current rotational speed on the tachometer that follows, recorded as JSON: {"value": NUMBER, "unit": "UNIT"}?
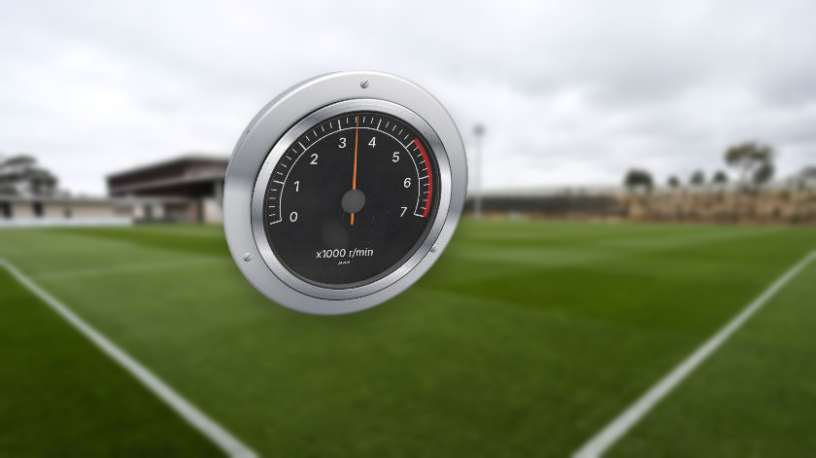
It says {"value": 3400, "unit": "rpm"}
